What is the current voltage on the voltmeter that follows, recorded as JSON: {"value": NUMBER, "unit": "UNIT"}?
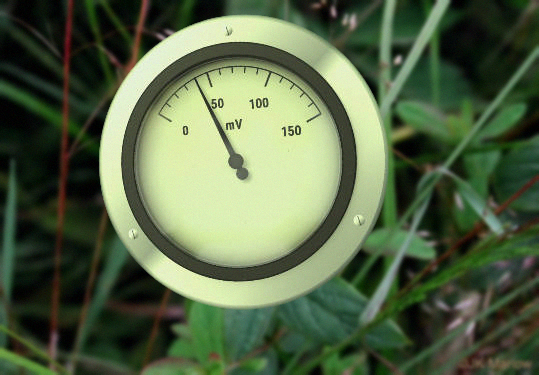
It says {"value": 40, "unit": "mV"}
